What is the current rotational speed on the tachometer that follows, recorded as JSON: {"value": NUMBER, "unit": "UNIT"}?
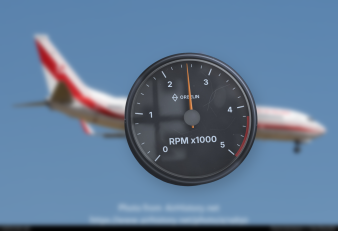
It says {"value": 2500, "unit": "rpm"}
